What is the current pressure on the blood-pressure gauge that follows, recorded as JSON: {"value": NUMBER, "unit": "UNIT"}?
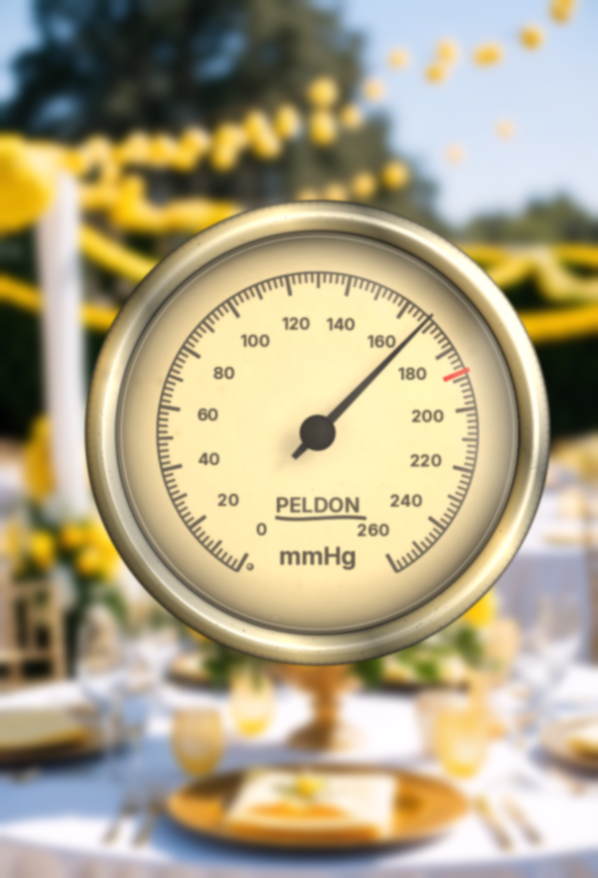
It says {"value": 168, "unit": "mmHg"}
